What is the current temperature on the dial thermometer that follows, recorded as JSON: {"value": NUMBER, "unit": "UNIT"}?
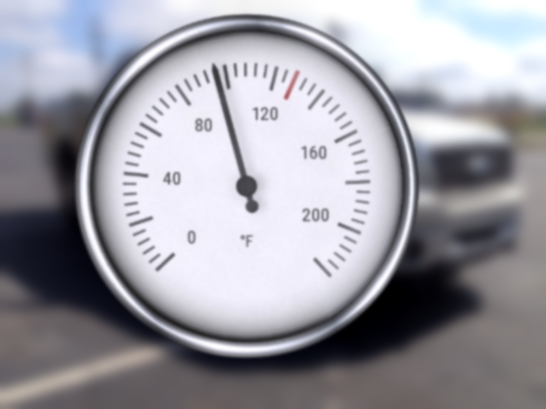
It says {"value": 96, "unit": "°F"}
